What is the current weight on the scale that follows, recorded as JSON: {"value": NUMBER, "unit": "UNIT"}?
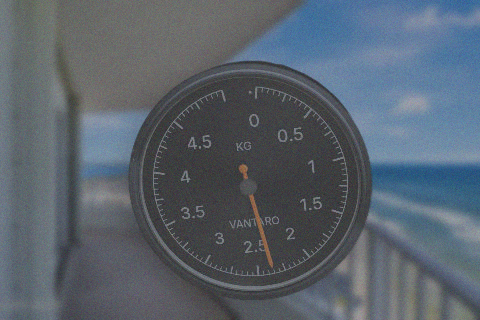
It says {"value": 2.35, "unit": "kg"}
